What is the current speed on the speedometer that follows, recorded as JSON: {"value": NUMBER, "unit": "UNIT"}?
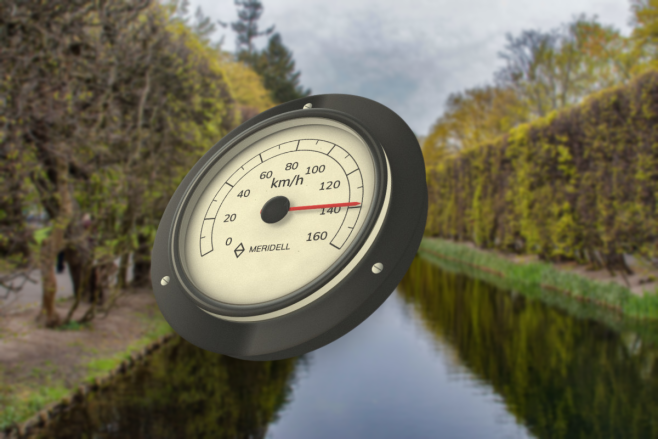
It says {"value": 140, "unit": "km/h"}
